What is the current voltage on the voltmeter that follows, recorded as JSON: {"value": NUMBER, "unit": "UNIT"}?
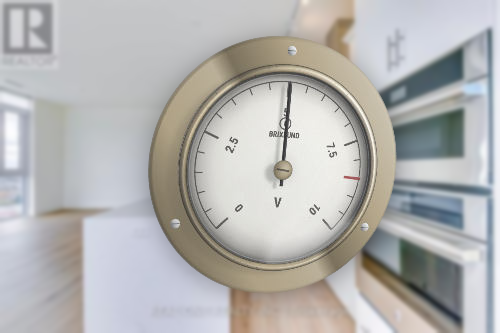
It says {"value": 5, "unit": "V"}
